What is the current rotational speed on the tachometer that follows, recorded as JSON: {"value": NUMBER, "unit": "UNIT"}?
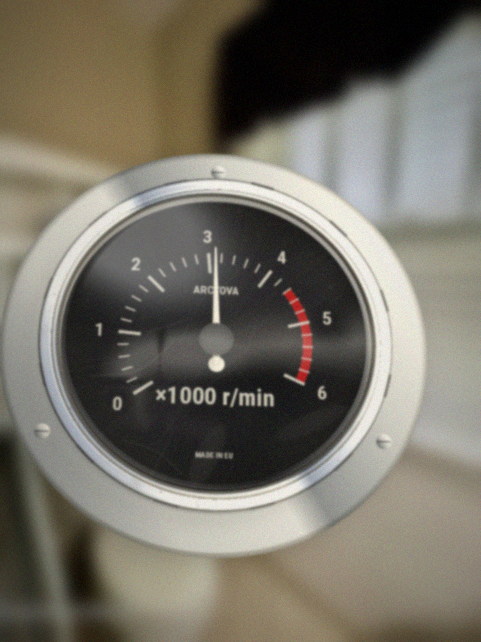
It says {"value": 3100, "unit": "rpm"}
